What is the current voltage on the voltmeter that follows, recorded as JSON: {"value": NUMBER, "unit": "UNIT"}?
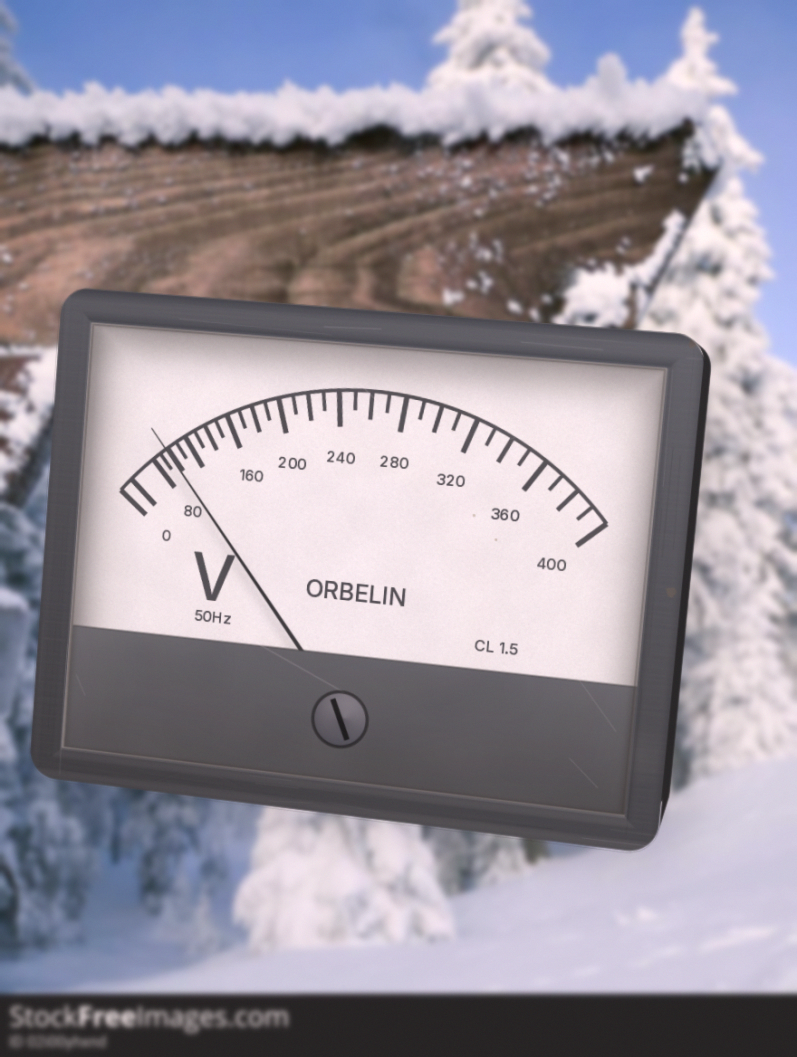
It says {"value": 100, "unit": "V"}
